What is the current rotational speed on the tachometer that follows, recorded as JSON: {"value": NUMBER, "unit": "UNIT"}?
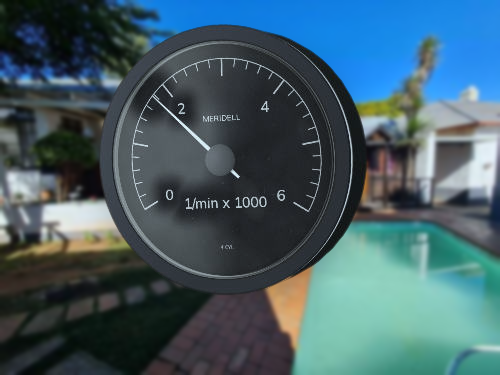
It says {"value": 1800, "unit": "rpm"}
